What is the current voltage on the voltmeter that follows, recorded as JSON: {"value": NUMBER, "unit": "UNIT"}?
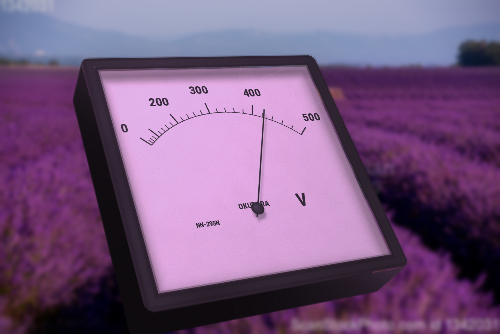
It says {"value": 420, "unit": "V"}
